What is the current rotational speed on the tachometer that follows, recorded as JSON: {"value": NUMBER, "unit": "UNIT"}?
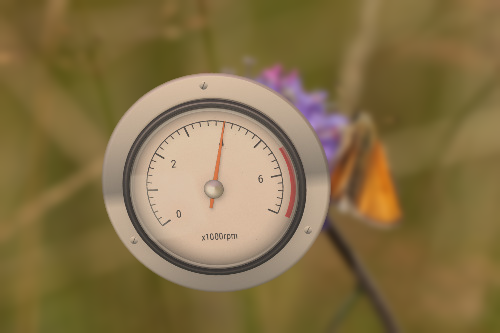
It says {"value": 4000, "unit": "rpm"}
